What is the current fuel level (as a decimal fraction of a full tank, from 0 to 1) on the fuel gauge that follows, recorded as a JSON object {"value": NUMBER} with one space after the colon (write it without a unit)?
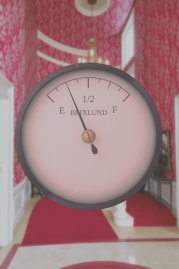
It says {"value": 0.25}
